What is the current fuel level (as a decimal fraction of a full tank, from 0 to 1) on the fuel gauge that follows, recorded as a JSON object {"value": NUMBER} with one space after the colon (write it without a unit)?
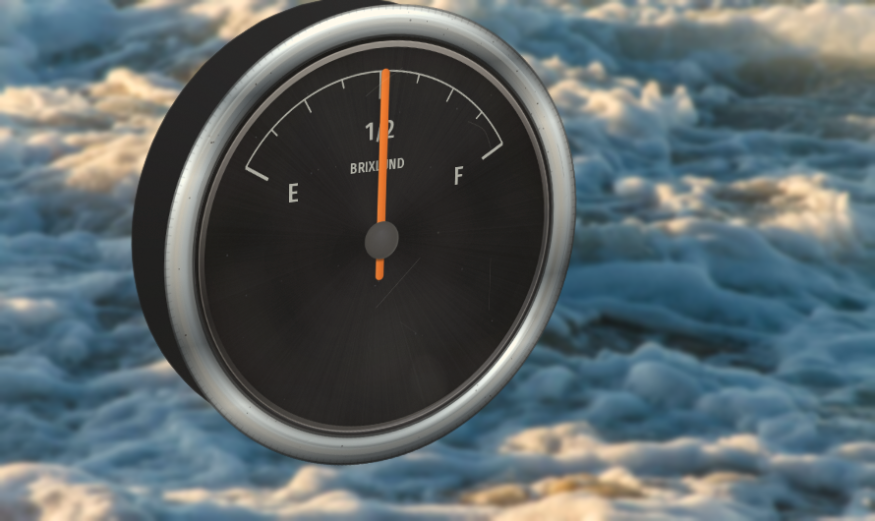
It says {"value": 0.5}
